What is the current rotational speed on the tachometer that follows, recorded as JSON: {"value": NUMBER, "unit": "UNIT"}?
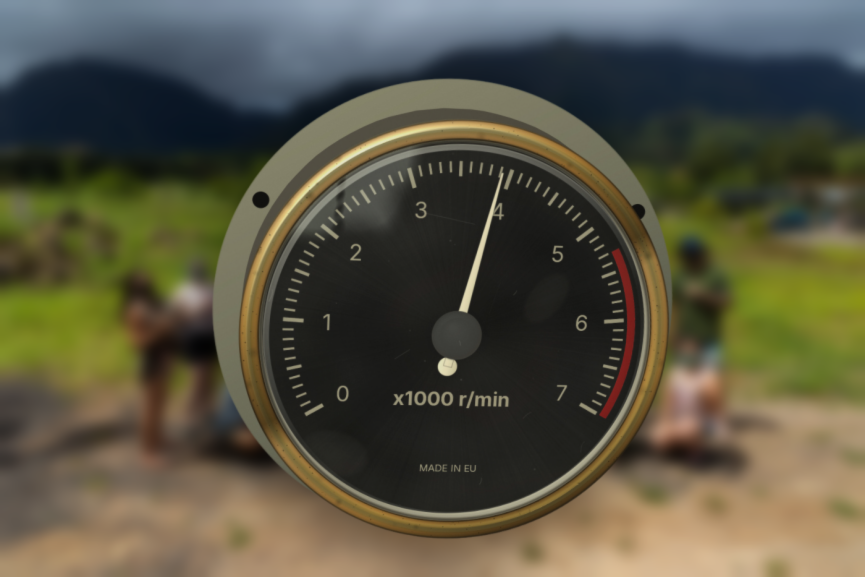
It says {"value": 3900, "unit": "rpm"}
